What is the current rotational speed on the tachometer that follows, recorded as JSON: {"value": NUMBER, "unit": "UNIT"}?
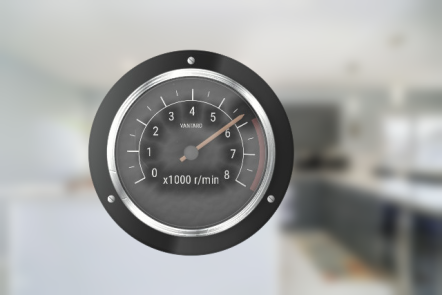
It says {"value": 5750, "unit": "rpm"}
